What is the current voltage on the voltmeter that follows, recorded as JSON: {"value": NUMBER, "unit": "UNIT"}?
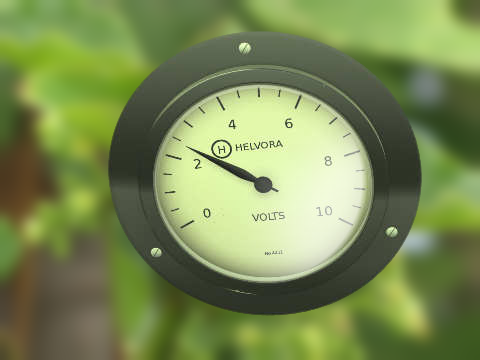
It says {"value": 2.5, "unit": "V"}
